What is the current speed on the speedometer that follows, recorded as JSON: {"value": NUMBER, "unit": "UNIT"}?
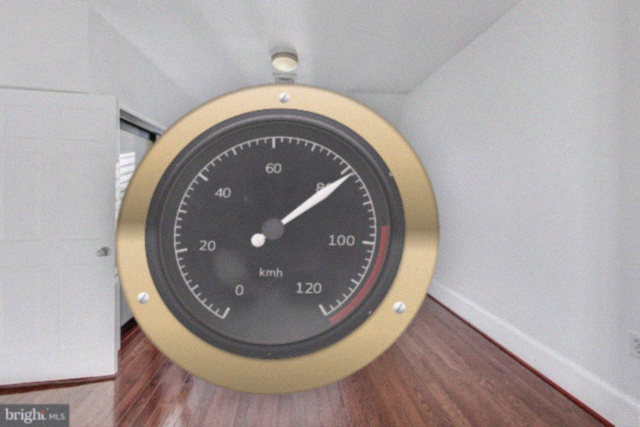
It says {"value": 82, "unit": "km/h"}
